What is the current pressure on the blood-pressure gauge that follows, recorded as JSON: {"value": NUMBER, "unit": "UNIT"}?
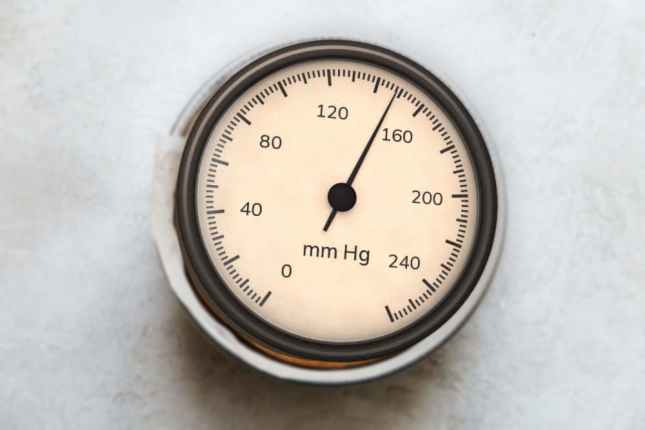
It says {"value": 148, "unit": "mmHg"}
